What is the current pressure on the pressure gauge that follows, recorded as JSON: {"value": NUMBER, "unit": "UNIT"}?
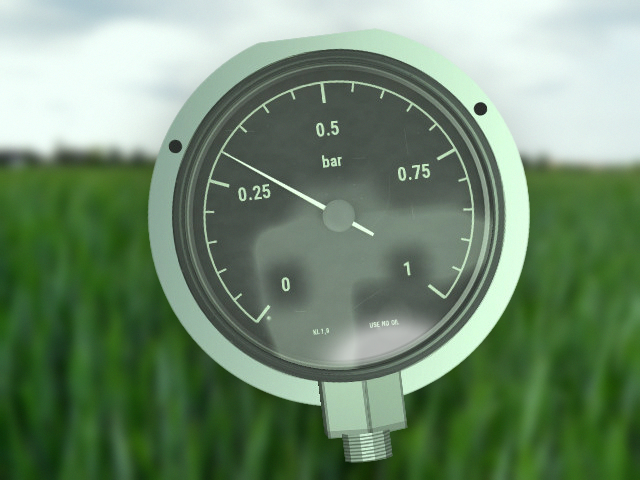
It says {"value": 0.3, "unit": "bar"}
